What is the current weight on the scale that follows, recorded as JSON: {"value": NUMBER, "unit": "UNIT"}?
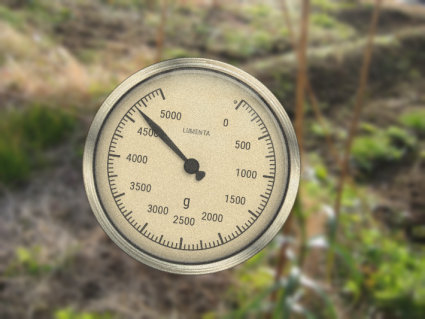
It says {"value": 4650, "unit": "g"}
